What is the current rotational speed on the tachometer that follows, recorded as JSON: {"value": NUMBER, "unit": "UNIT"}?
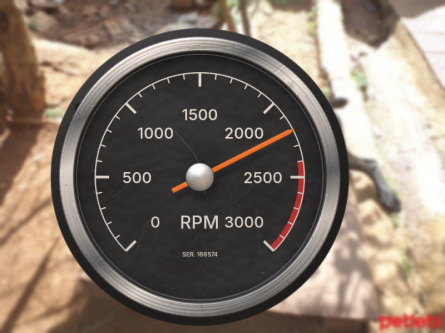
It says {"value": 2200, "unit": "rpm"}
